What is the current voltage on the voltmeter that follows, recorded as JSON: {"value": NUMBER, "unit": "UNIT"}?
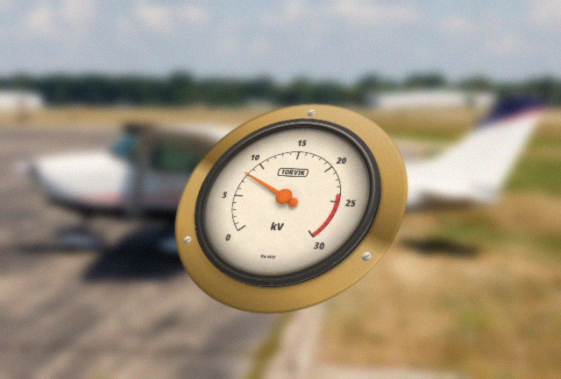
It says {"value": 8, "unit": "kV"}
